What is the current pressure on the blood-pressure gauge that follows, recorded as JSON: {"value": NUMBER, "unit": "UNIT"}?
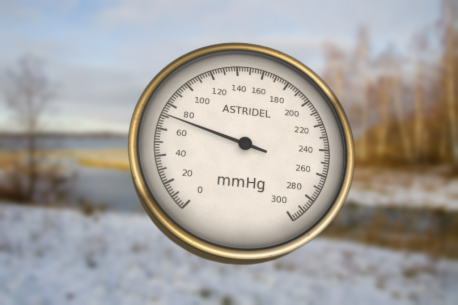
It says {"value": 70, "unit": "mmHg"}
